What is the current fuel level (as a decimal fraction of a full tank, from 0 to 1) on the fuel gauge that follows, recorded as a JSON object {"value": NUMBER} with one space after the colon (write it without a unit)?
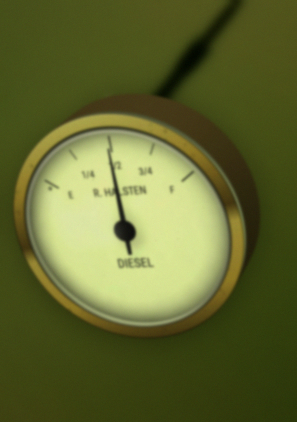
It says {"value": 0.5}
